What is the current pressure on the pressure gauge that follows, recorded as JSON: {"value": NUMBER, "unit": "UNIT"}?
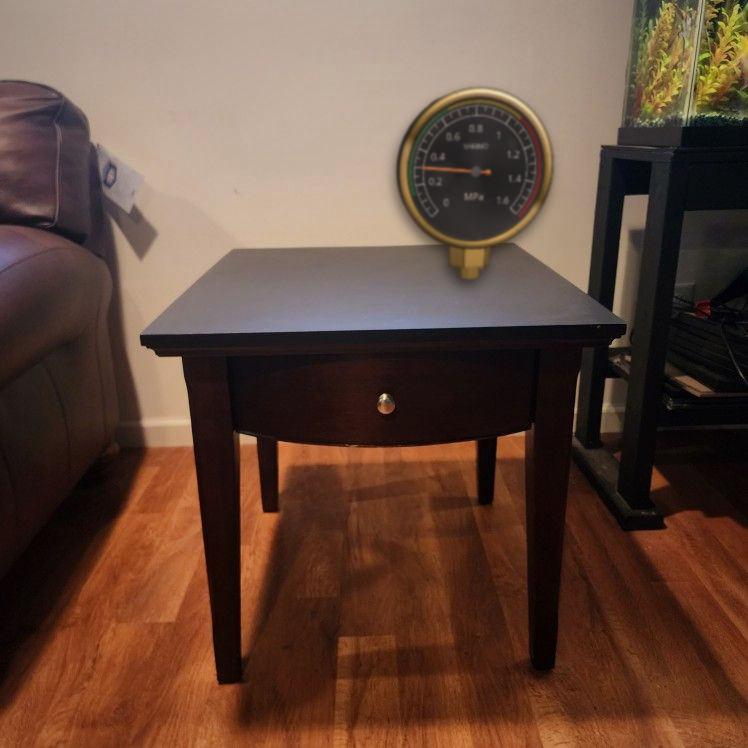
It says {"value": 0.3, "unit": "MPa"}
